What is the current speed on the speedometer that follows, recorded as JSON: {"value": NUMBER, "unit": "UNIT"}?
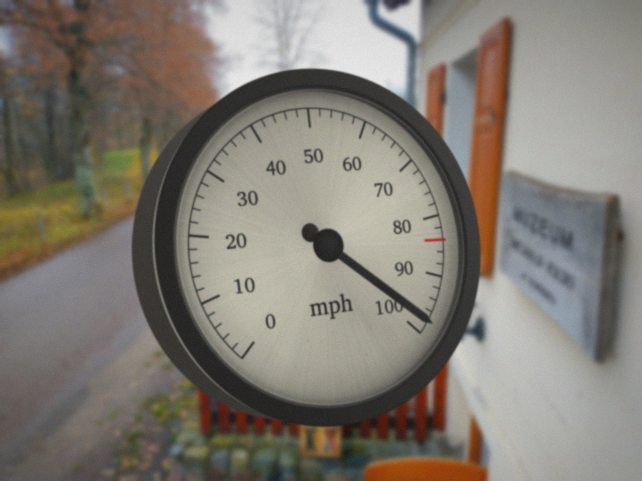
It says {"value": 98, "unit": "mph"}
